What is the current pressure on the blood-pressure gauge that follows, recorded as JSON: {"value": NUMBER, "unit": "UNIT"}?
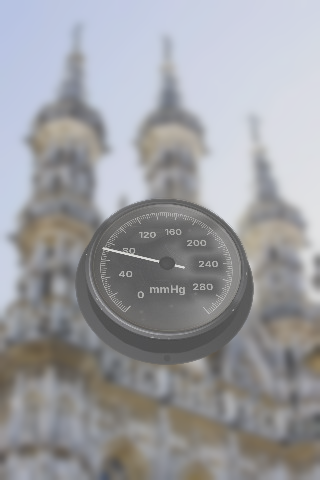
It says {"value": 70, "unit": "mmHg"}
